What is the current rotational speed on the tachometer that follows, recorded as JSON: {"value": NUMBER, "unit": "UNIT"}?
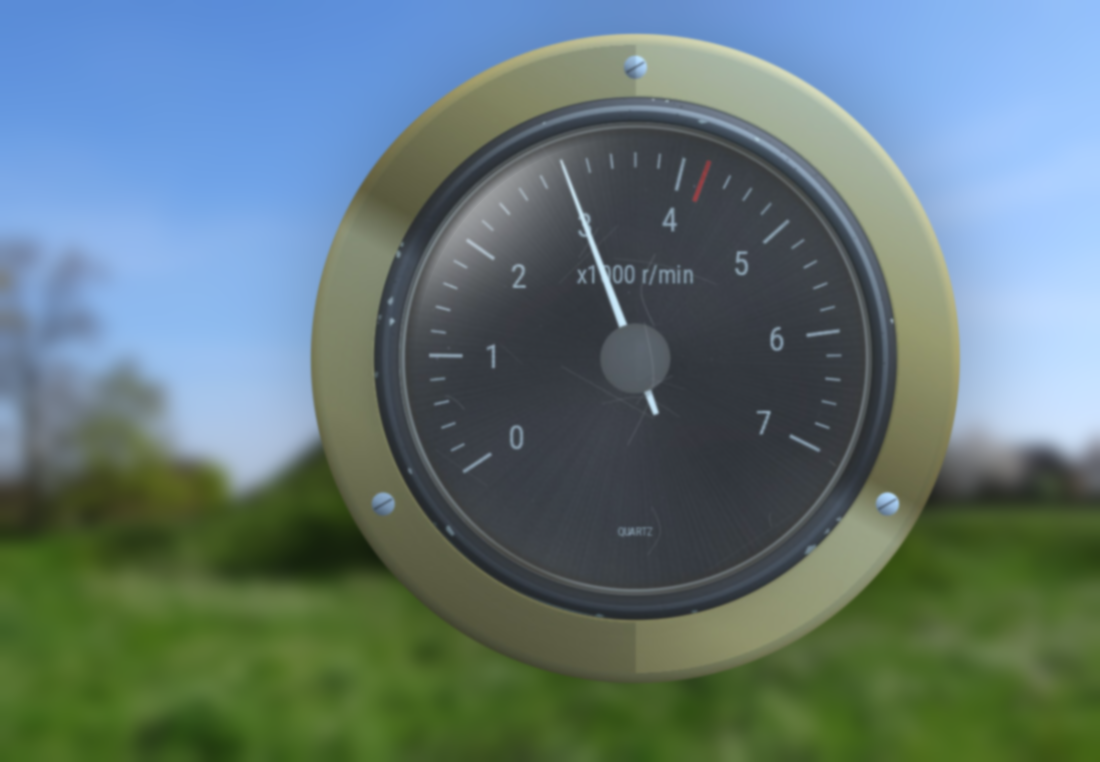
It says {"value": 3000, "unit": "rpm"}
